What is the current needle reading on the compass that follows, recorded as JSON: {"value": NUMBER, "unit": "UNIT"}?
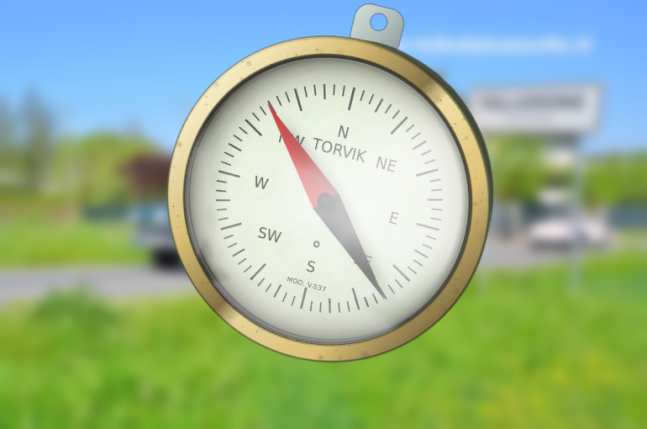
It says {"value": 315, "unit": "°"}
